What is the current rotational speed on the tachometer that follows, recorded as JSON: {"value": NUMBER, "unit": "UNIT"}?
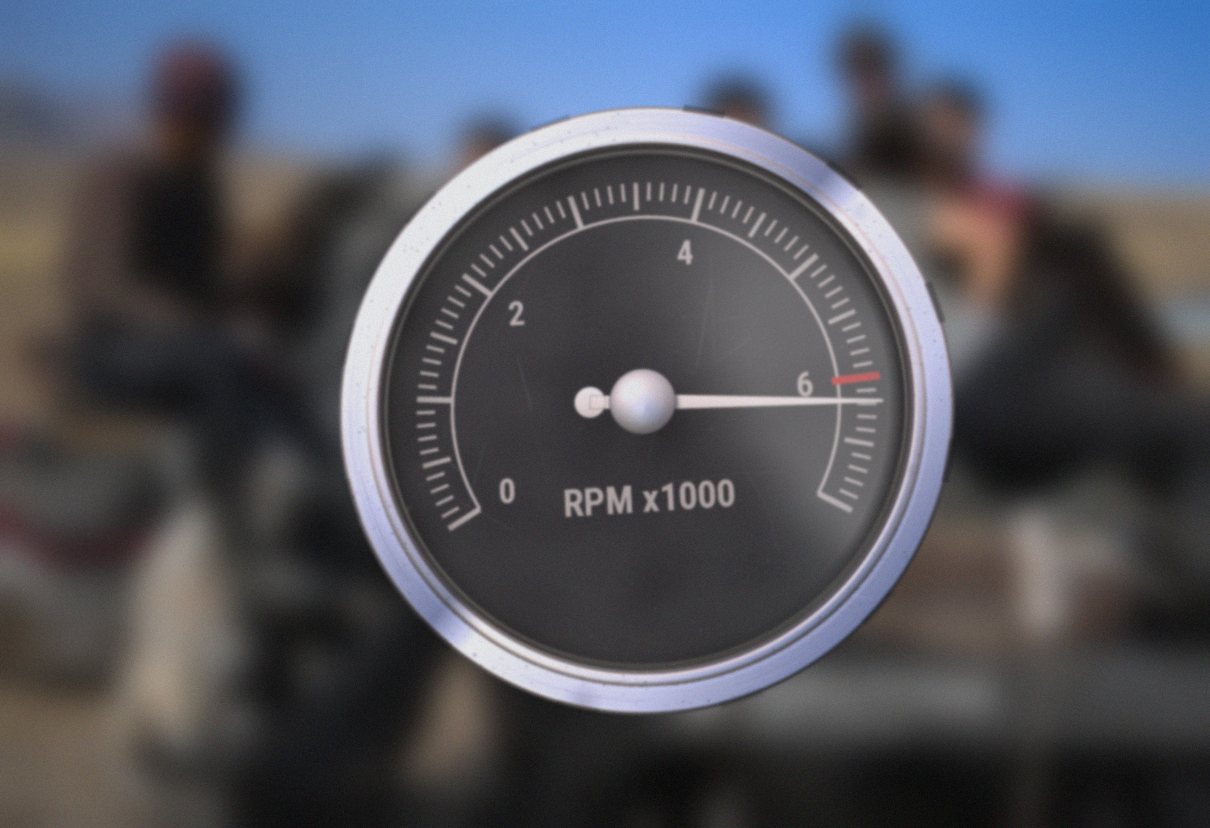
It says {"value": 6200, "unit": "rpm"}
